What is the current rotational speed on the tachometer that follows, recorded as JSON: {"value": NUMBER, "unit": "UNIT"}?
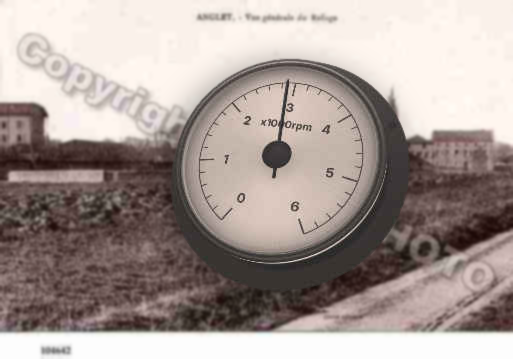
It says {"value": 2900, "unit": "rpm"}
